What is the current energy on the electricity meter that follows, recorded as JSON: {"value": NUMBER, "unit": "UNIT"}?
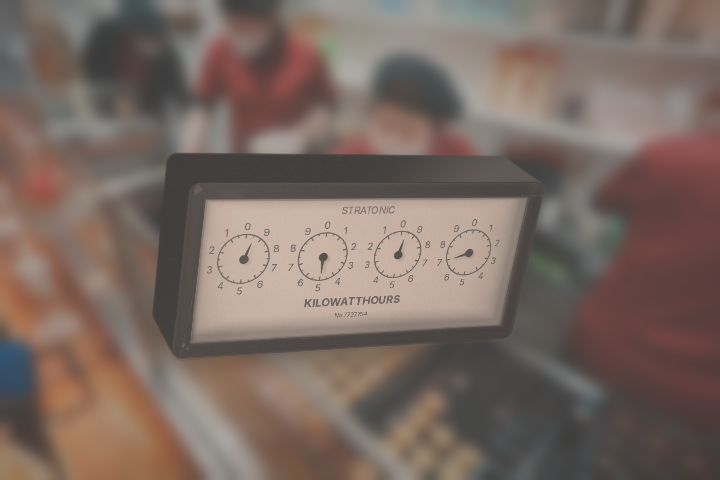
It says {"value": 9497, "unit": "kWh"}
